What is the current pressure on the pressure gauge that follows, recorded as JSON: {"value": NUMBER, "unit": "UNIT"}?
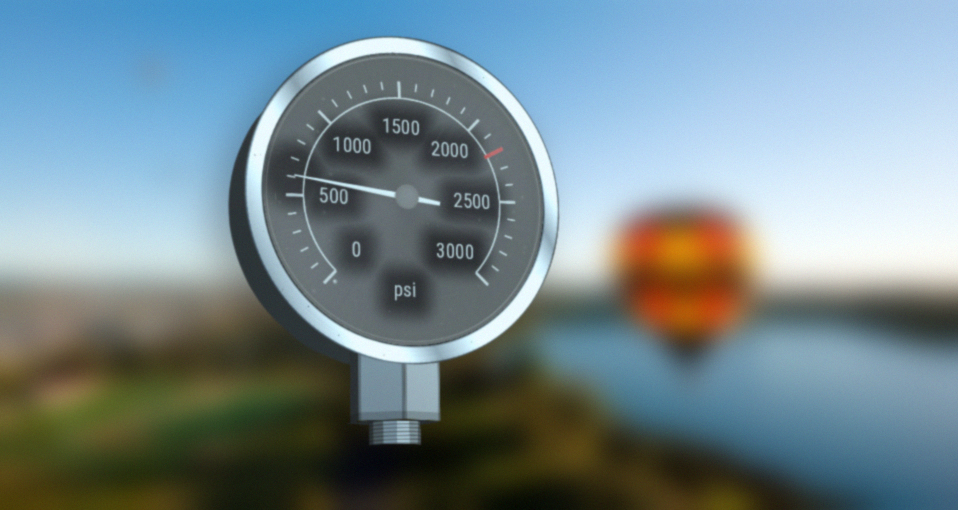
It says {"value": 600, "unit": "psi"}
